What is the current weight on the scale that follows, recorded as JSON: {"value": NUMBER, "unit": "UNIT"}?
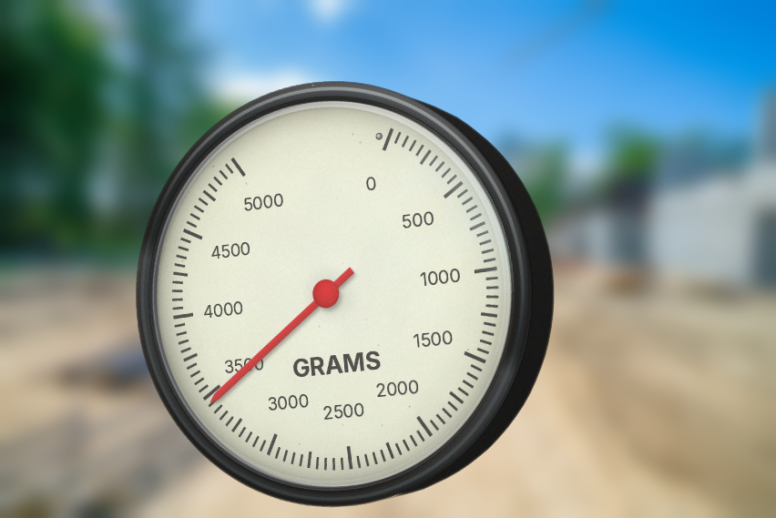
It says {"value": 3450, "unit": "g"}
